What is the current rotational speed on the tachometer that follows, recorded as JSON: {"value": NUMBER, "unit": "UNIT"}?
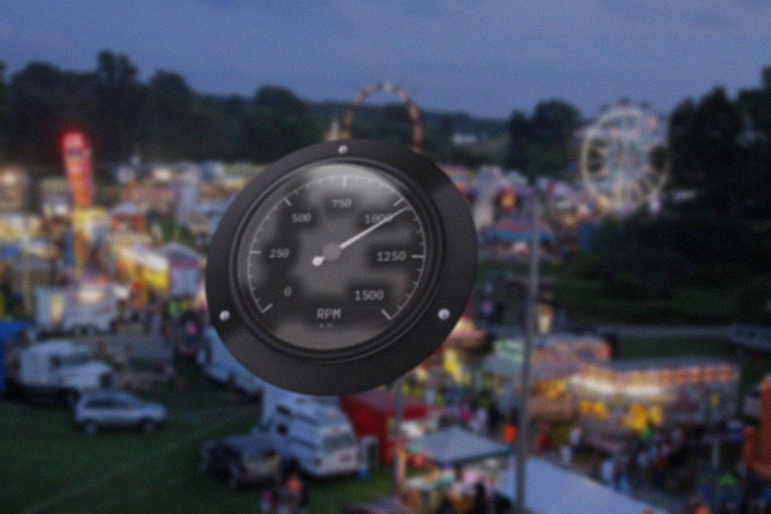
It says {"value": 1050, "unit": "rpm"}
